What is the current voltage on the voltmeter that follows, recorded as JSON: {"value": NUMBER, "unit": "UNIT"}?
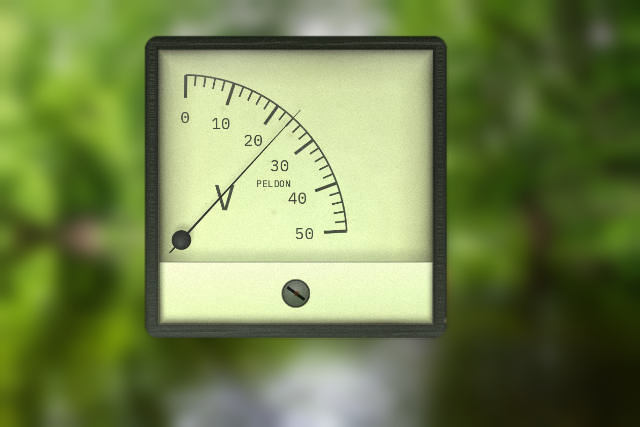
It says {"value": 24, "unit": "V"}
